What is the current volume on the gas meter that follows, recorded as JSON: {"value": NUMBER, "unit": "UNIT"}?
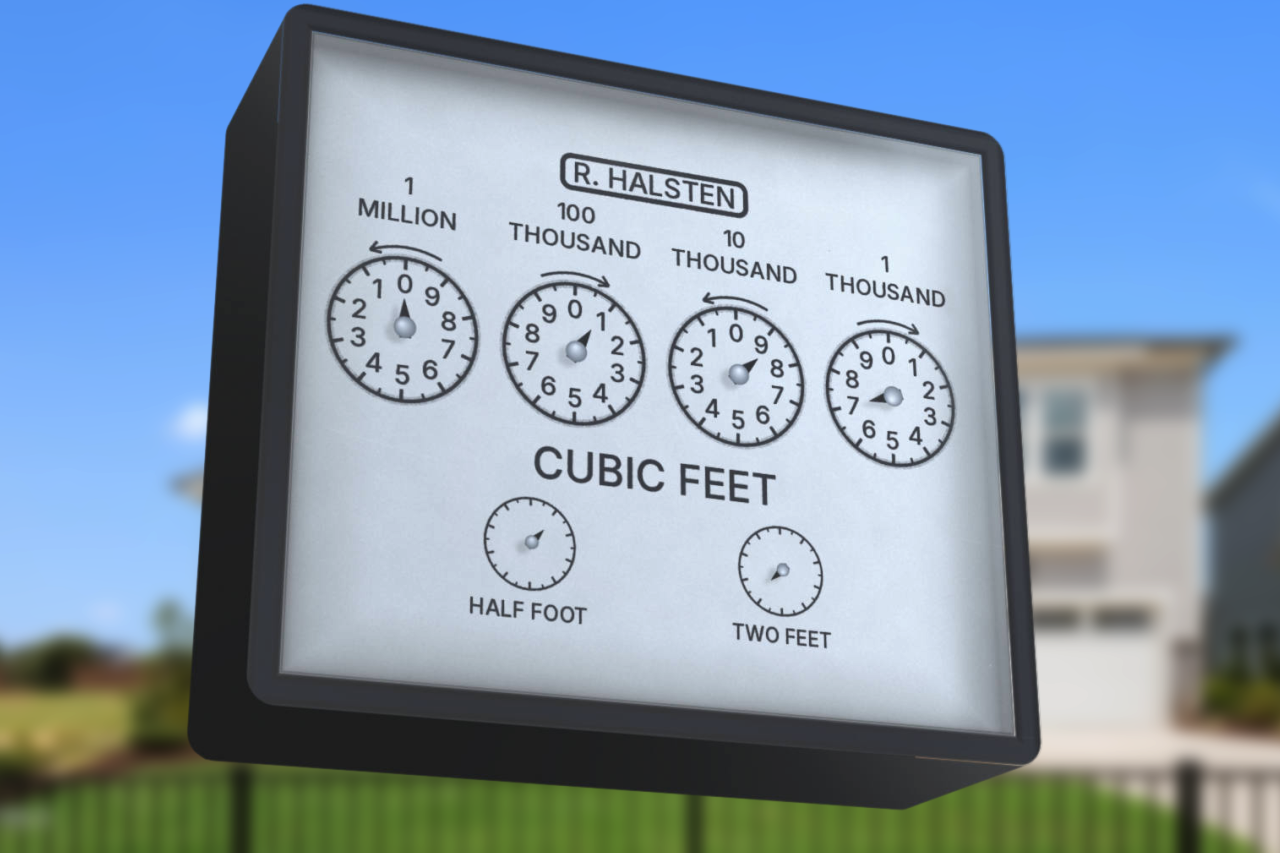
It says {"value": 8700, "unit": "ft³"}
